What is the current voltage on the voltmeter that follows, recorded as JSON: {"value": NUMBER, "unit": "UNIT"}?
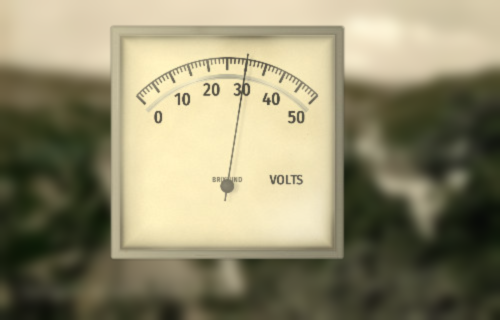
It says {"value": 30, "unit": "V"}
